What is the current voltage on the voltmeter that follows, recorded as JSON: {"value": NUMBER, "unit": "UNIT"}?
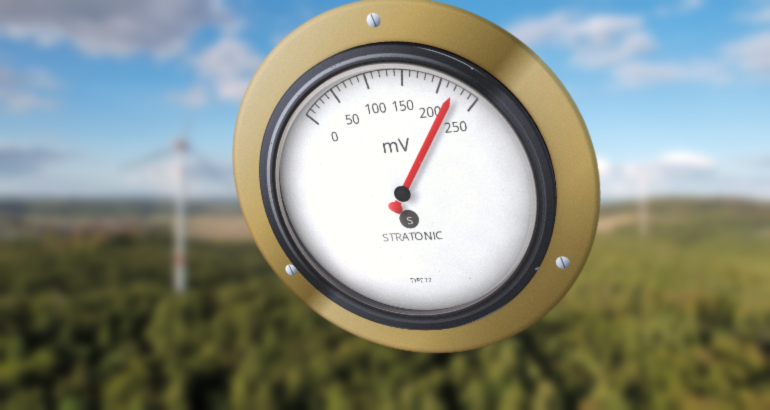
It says {"value": 220, "unit": "mV"}
